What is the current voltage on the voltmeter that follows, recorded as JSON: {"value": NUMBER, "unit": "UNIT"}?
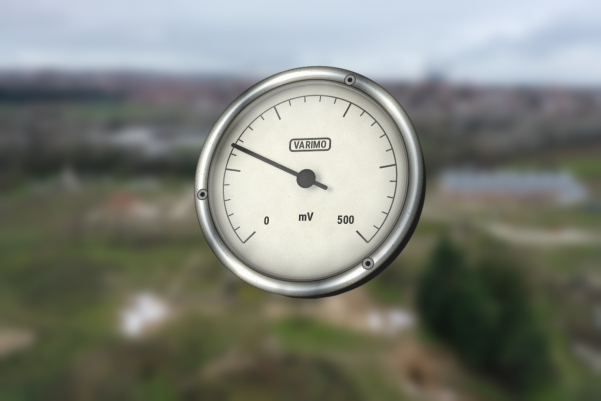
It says {"value": 130, "unit": "mV"}
